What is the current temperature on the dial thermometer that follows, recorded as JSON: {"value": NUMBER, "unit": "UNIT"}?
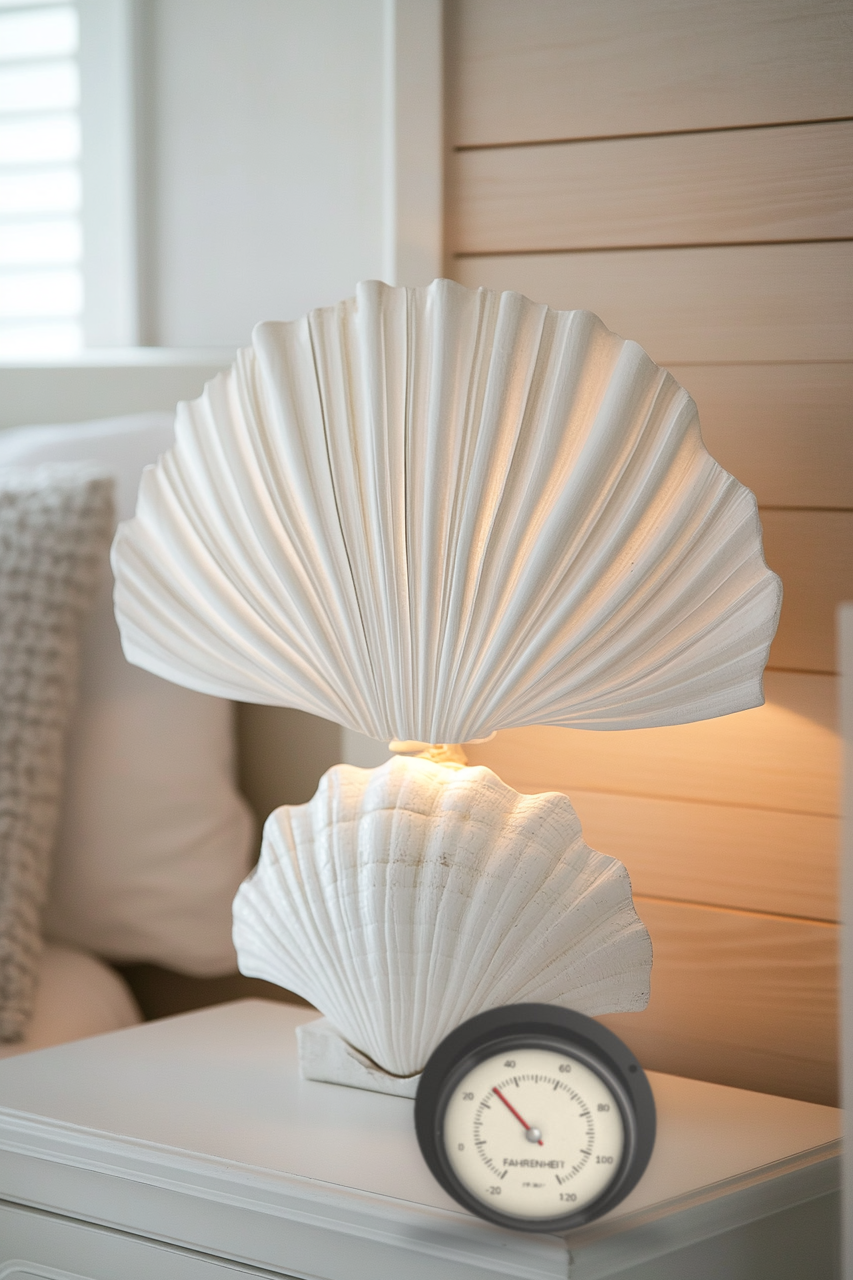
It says {"value": 30, "unit": "°F"}
